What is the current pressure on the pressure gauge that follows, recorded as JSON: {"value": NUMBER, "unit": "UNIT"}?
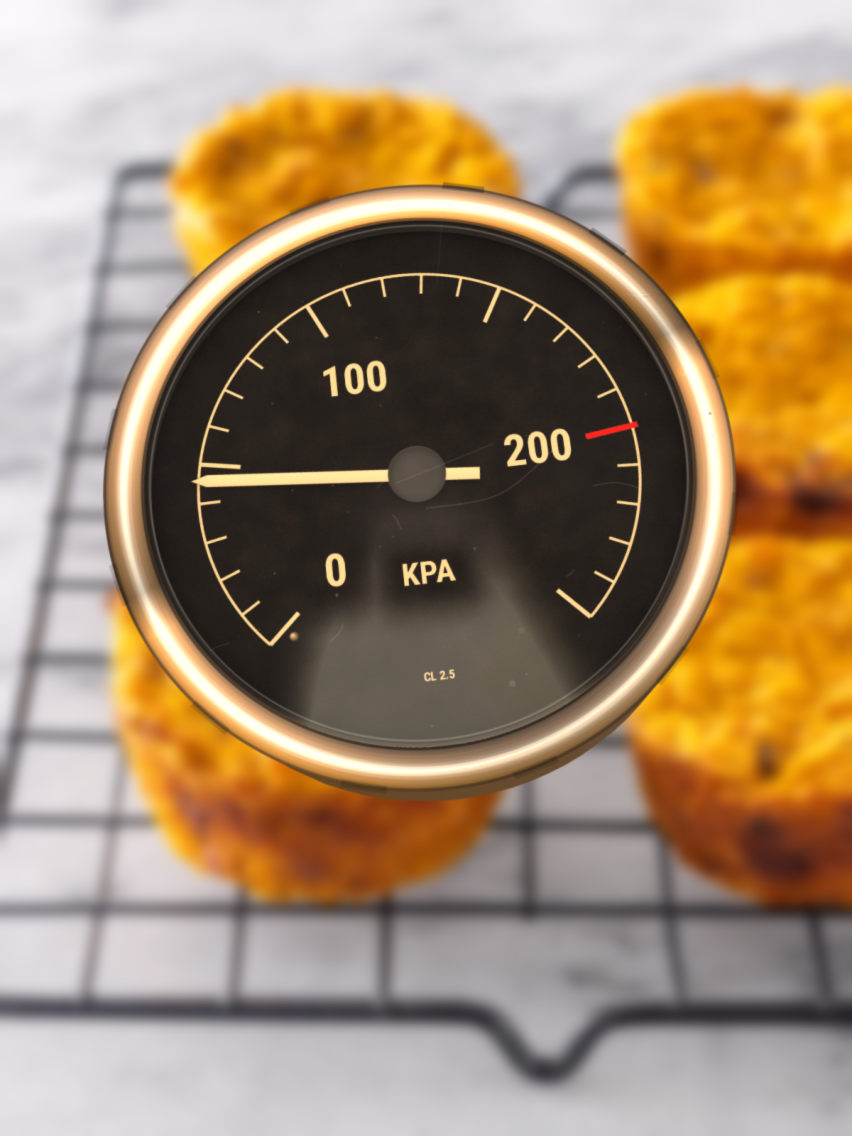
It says {"value": 45, "unit": "kPa"}
